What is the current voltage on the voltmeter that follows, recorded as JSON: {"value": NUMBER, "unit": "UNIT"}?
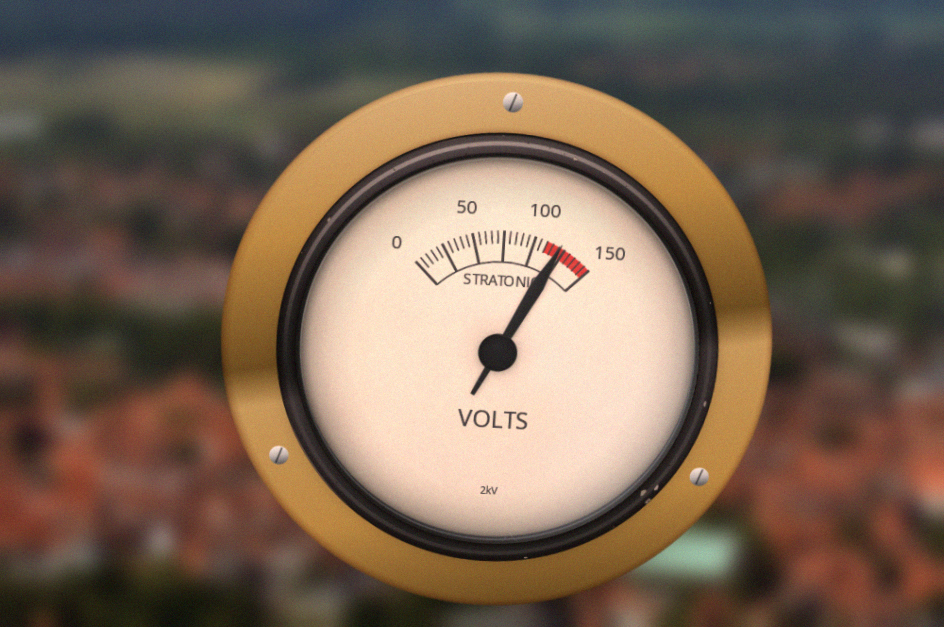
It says {"value": 120, "unit": "V"}
